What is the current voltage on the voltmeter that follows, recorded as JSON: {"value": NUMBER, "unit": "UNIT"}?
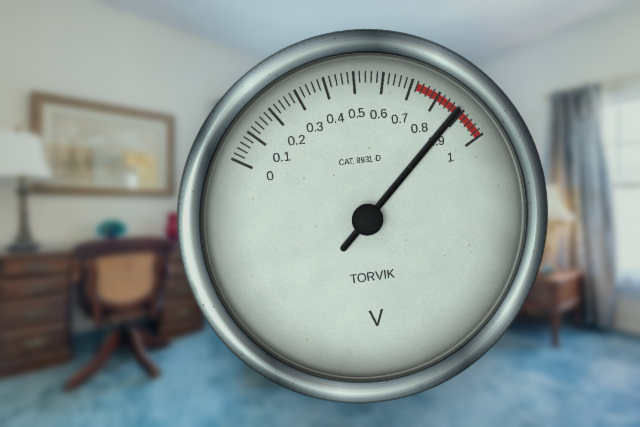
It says {"value": 0.88, "unit": "V"}
